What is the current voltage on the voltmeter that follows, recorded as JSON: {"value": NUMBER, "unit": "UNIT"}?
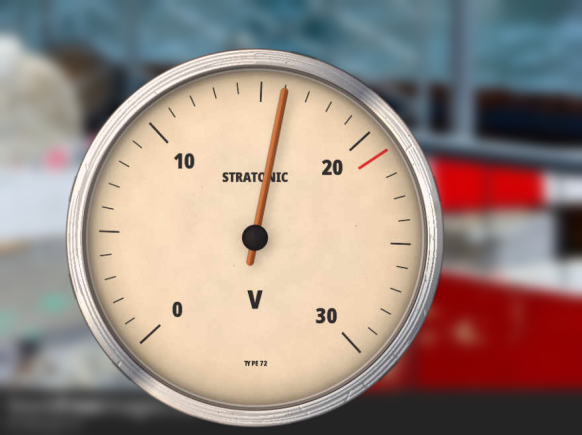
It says {"value": 16, "unit": "V"}
